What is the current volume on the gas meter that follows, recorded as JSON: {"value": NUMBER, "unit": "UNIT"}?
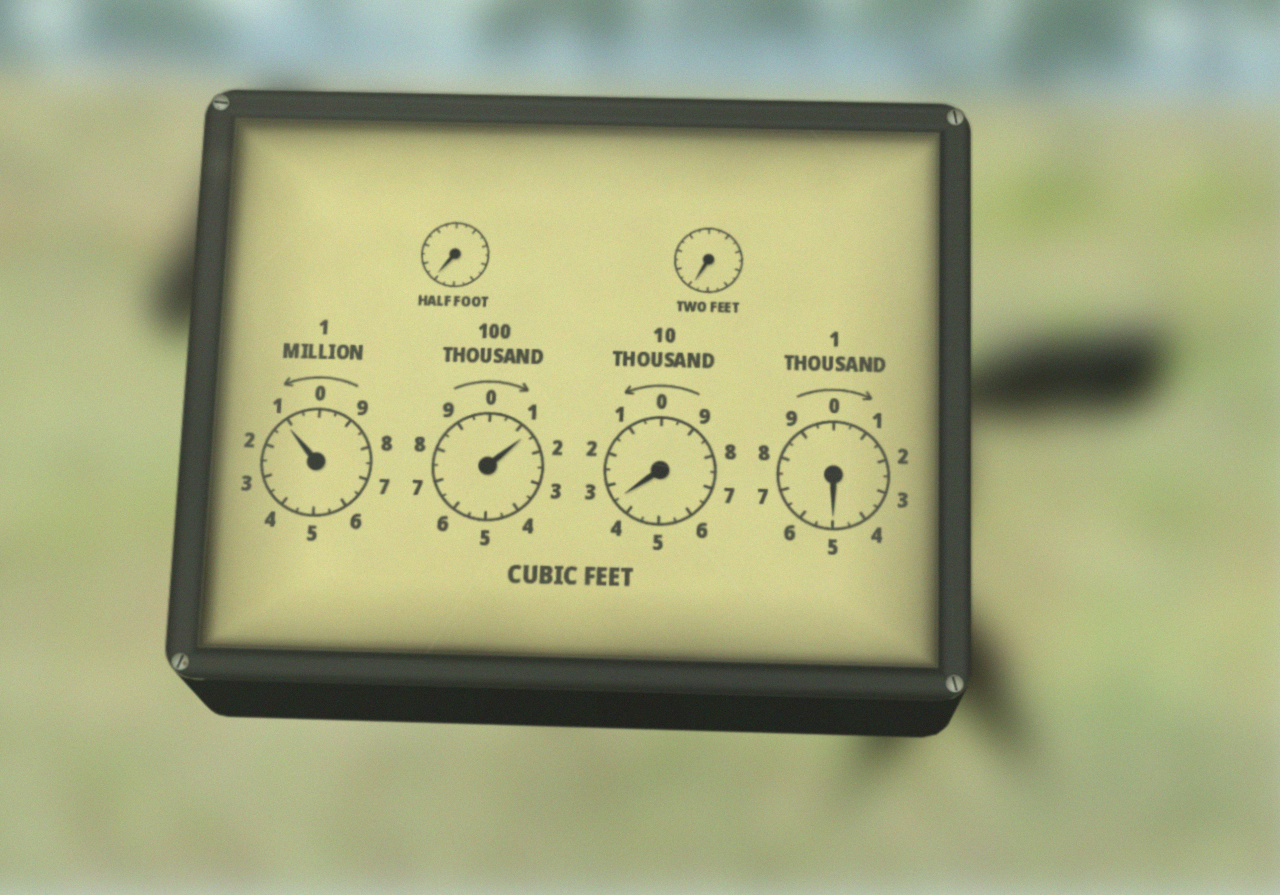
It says {"value": 113500, "unit": "ft³"}
